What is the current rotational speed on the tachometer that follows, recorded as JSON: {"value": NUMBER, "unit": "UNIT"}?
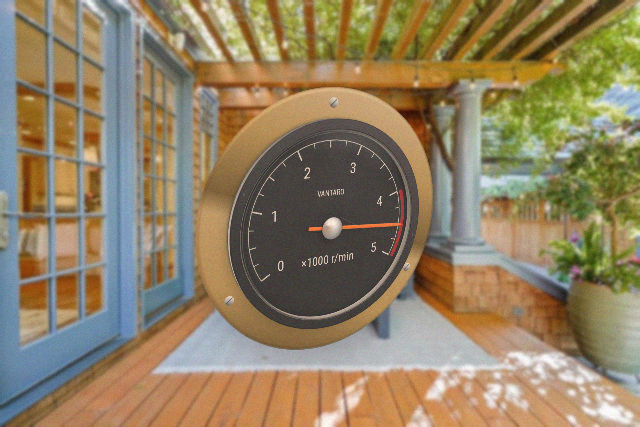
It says {"value": 4500, "unit": "rpm"}
